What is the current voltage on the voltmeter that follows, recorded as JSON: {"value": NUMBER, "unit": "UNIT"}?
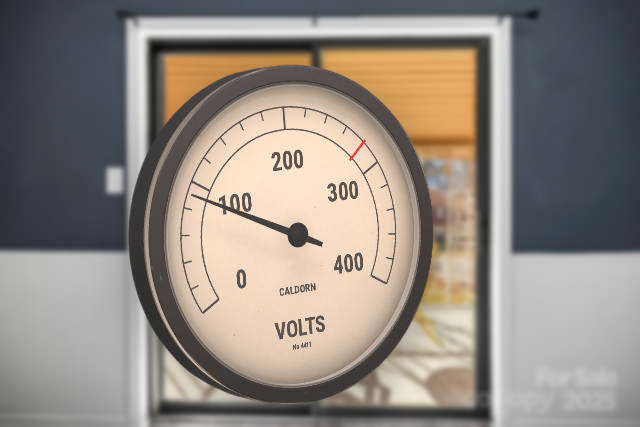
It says {"value": 90, "unit": "V"}
